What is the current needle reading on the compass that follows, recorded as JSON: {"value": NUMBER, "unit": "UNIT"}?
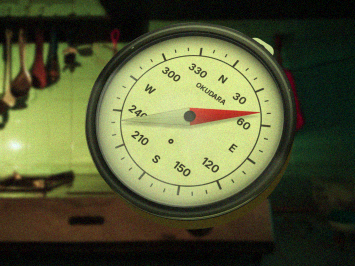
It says {"value": 50, "unit": "°"}
